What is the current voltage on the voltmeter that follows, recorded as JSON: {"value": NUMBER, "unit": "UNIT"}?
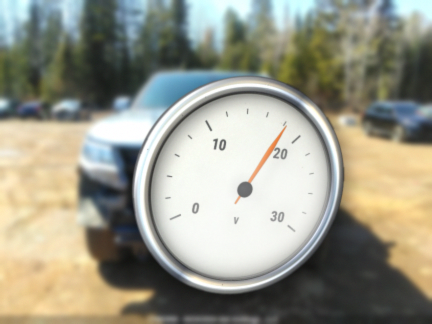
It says {"value": 18, "unit": "V"}
